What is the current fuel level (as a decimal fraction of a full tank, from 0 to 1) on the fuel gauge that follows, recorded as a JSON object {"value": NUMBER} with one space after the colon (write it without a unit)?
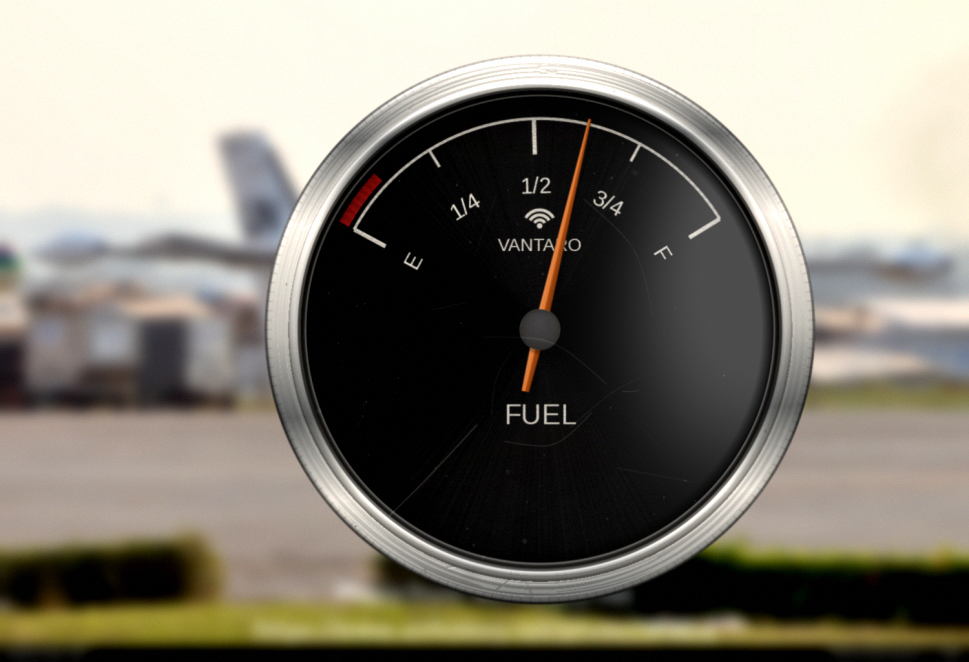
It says {"value": 0.625}
